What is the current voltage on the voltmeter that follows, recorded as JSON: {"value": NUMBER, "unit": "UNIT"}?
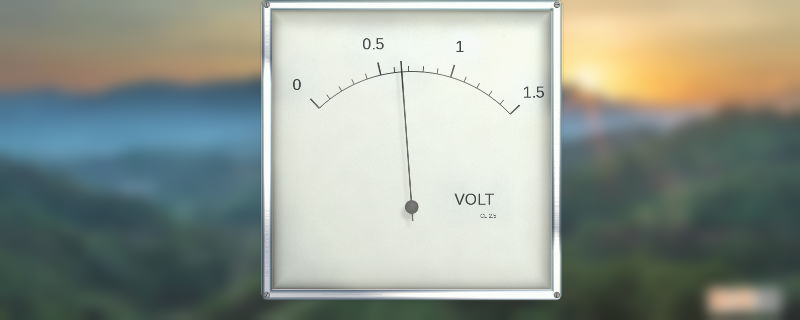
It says {"value": 0.65, "unit": "V"}
